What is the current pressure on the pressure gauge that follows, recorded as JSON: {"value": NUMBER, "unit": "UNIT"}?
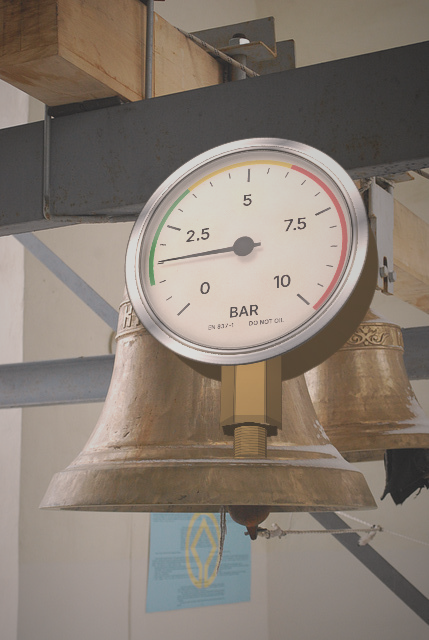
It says {"value": 1.5, "unit": "bar"}
